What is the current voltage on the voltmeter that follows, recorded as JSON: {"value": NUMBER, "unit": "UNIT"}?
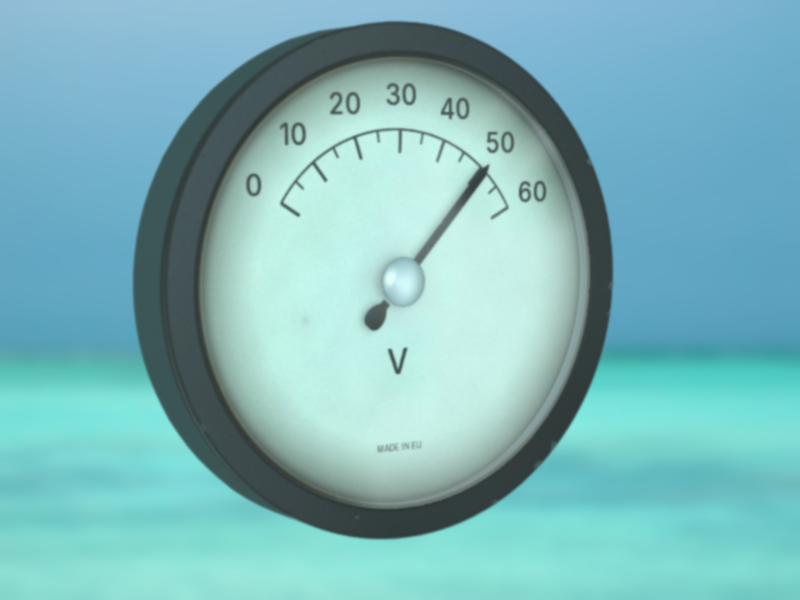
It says {"value": 50, "unit": "V"}
